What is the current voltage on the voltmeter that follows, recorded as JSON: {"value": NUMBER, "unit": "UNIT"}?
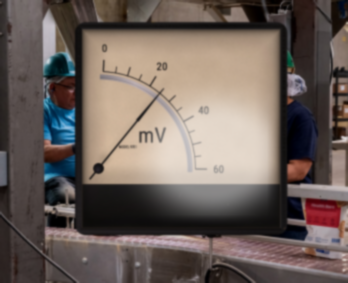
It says {"value": 25, "unit": "mV"}
